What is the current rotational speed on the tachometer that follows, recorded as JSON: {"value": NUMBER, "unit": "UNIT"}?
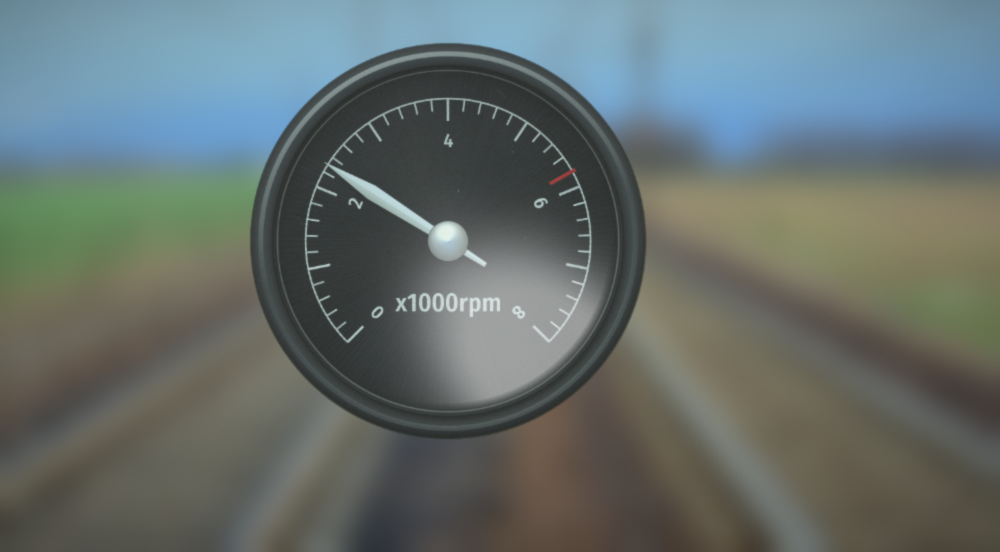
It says {"value": 2300, "unit": "rpm"}
